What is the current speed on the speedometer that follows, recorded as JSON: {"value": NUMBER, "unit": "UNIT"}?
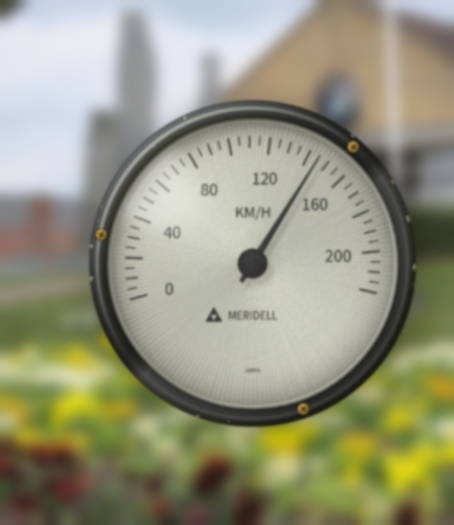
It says {"value": 145, "unit": "km/h"}
